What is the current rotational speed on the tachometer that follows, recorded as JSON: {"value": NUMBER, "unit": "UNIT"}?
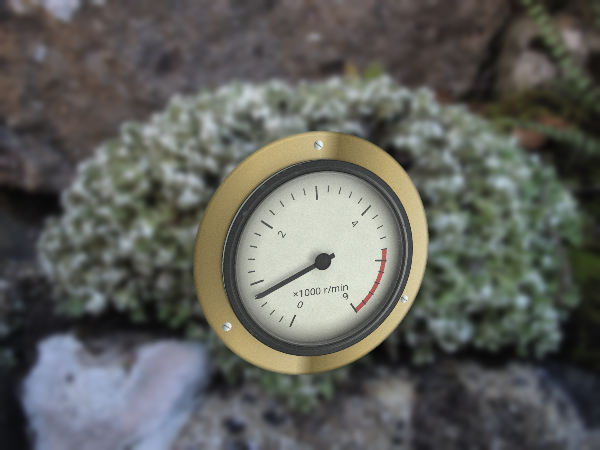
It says {"value": 800, "unit": "rpm"}
